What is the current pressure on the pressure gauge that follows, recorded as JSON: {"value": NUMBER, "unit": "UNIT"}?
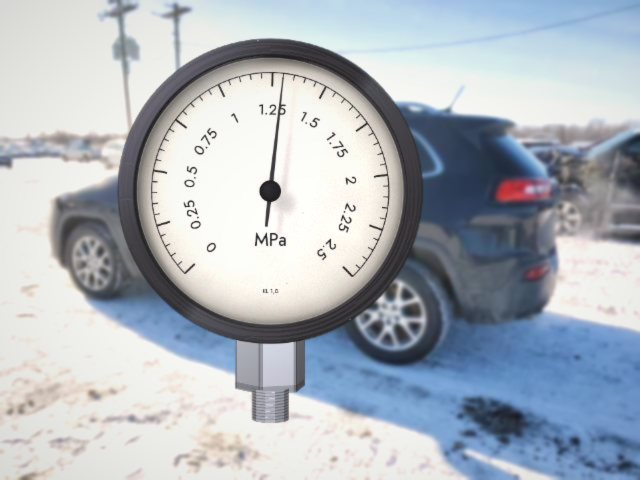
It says {"value": 1.3, "unit": "MPa"}
